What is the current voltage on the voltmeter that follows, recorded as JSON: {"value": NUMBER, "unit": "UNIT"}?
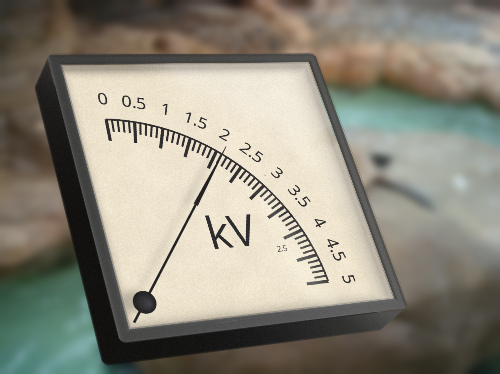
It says {"value": 2.1, "unit": "kV"}
